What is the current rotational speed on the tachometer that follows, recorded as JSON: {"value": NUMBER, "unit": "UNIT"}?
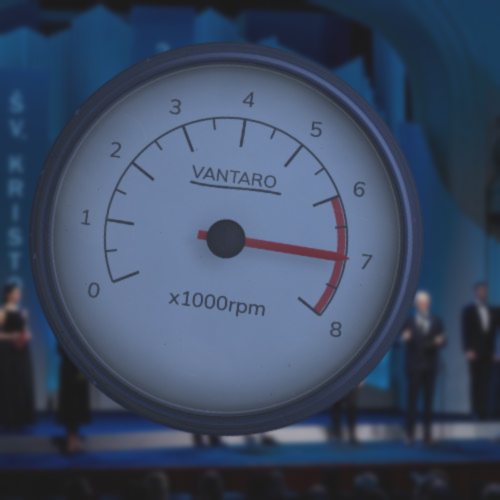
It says {"value": 7000, "unit": "rpm"}
